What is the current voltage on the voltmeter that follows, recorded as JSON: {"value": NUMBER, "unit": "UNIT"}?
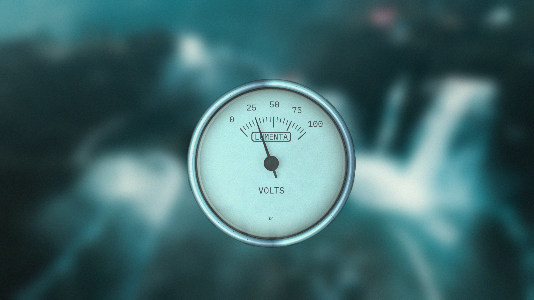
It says {"value": 25, "unit": "V"}
